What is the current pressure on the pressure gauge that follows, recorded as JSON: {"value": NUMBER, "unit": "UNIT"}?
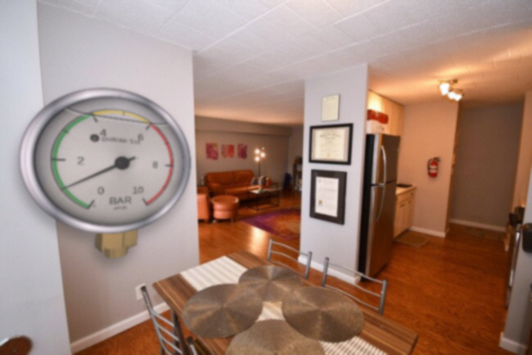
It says {"value": 1, "unit": "bar"}
